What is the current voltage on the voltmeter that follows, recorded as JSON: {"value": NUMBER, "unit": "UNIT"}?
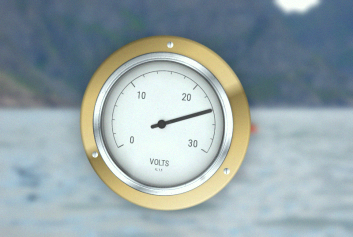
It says {"value": 24, "unit": "V"}
